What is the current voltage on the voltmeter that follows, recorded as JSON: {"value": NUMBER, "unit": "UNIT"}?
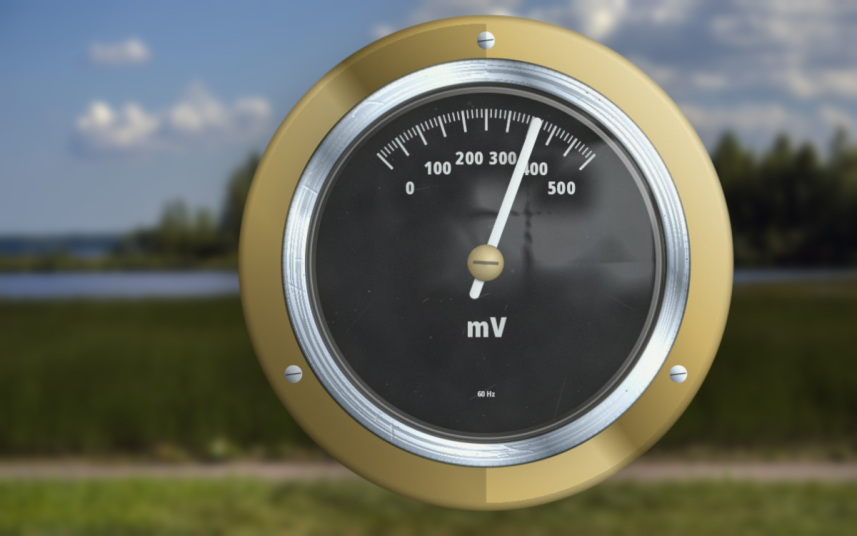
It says {"value": 360, "unit": "mV"}
